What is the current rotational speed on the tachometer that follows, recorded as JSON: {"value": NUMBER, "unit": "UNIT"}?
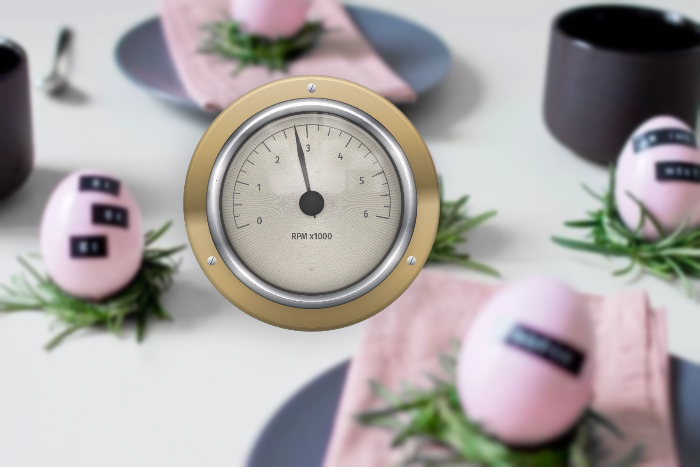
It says {"value": 2750, "unit": "rpm"}
